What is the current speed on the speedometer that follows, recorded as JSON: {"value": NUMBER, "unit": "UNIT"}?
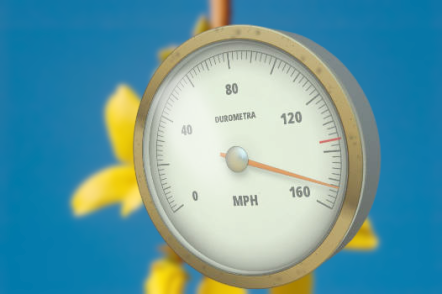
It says {"value": 152, "unit": "mph"}
